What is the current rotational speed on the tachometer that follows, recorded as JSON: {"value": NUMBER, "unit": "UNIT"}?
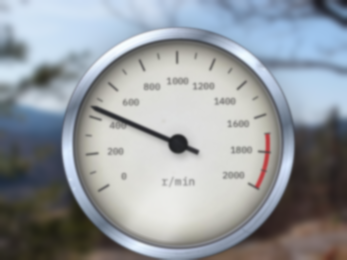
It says {"value": 450, "unit": "rpm"}
